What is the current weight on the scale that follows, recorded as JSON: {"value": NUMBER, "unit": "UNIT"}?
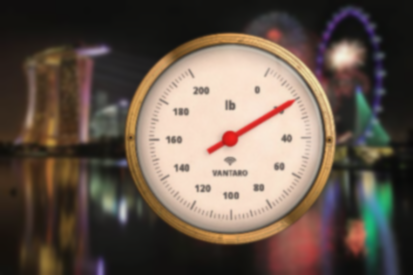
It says {"value": 20, "unit": "lb"}
